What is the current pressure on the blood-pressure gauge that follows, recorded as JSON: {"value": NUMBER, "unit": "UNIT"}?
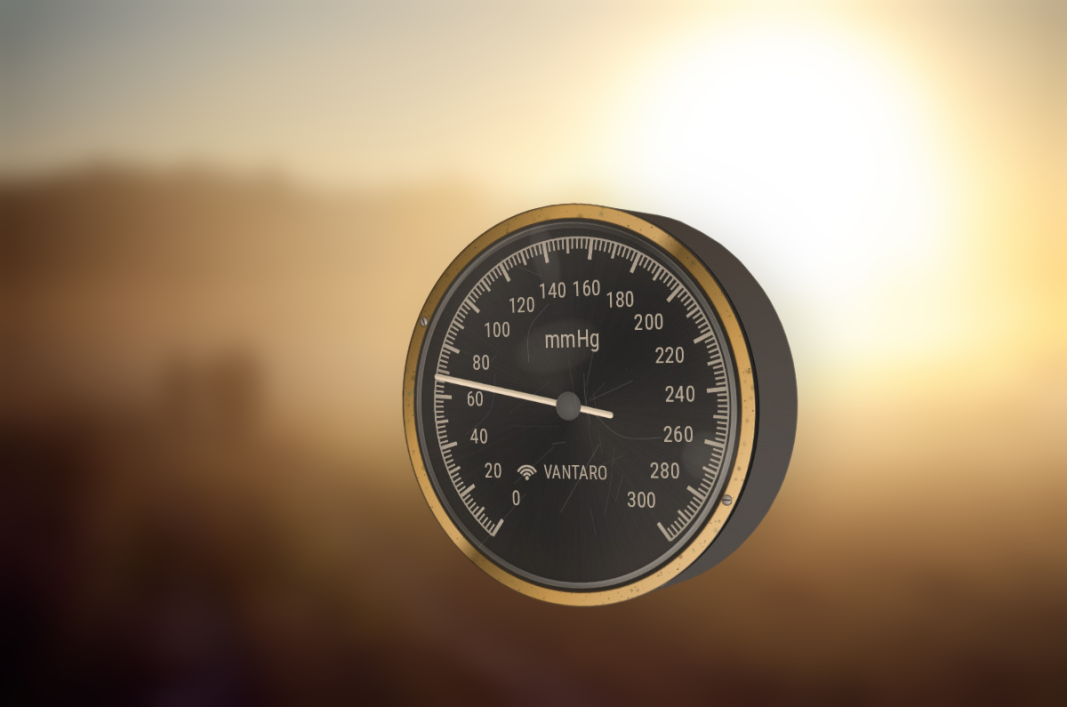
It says {"value": 68, "unit": "mmHg"}
